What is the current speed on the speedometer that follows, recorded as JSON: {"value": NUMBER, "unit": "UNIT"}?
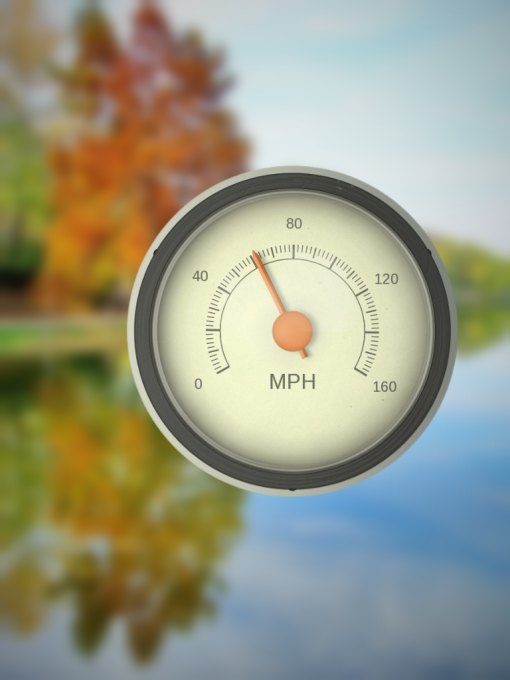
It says {"value": 62, "unit": "mph"}
